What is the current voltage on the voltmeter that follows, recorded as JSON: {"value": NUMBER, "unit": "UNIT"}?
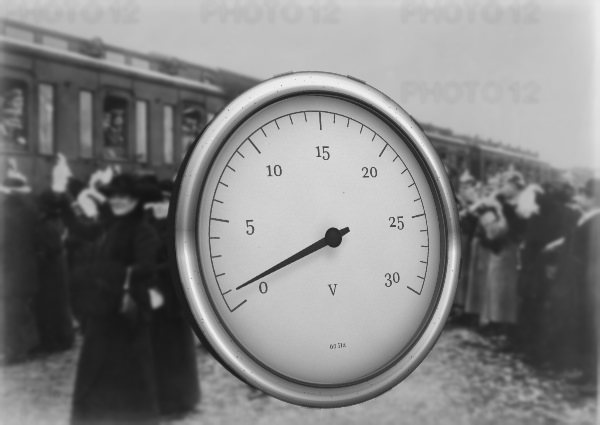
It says {"value": 1, "unit": "V"}
